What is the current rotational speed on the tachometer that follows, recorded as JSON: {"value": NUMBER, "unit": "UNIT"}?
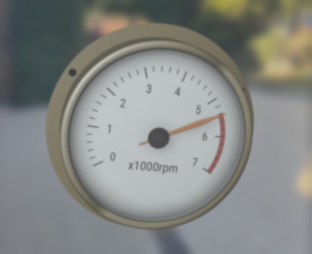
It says {"value": 5400, "unit": "rpm"}
